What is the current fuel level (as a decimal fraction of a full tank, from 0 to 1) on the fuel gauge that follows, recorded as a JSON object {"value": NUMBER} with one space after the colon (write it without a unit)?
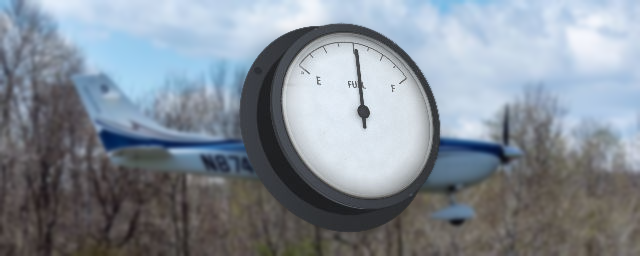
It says {"value": 0.5}
